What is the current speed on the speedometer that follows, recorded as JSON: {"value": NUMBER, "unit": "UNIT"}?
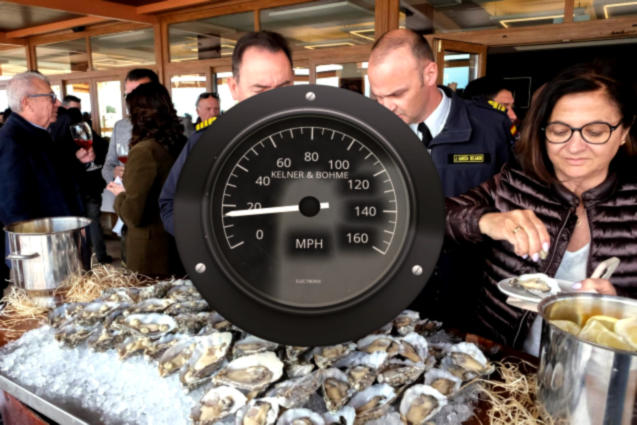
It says {"value": 15, "unit": "mph"}
